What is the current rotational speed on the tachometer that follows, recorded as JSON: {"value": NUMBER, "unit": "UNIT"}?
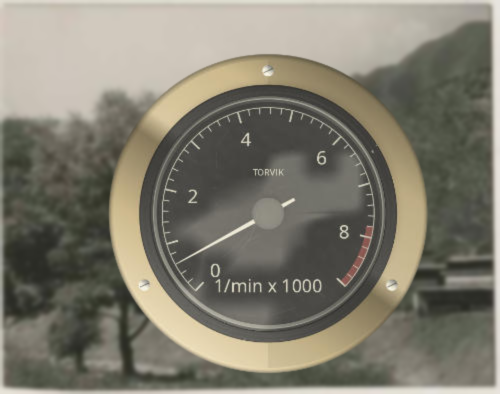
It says {"value": 600, "unit": "rpm"}
